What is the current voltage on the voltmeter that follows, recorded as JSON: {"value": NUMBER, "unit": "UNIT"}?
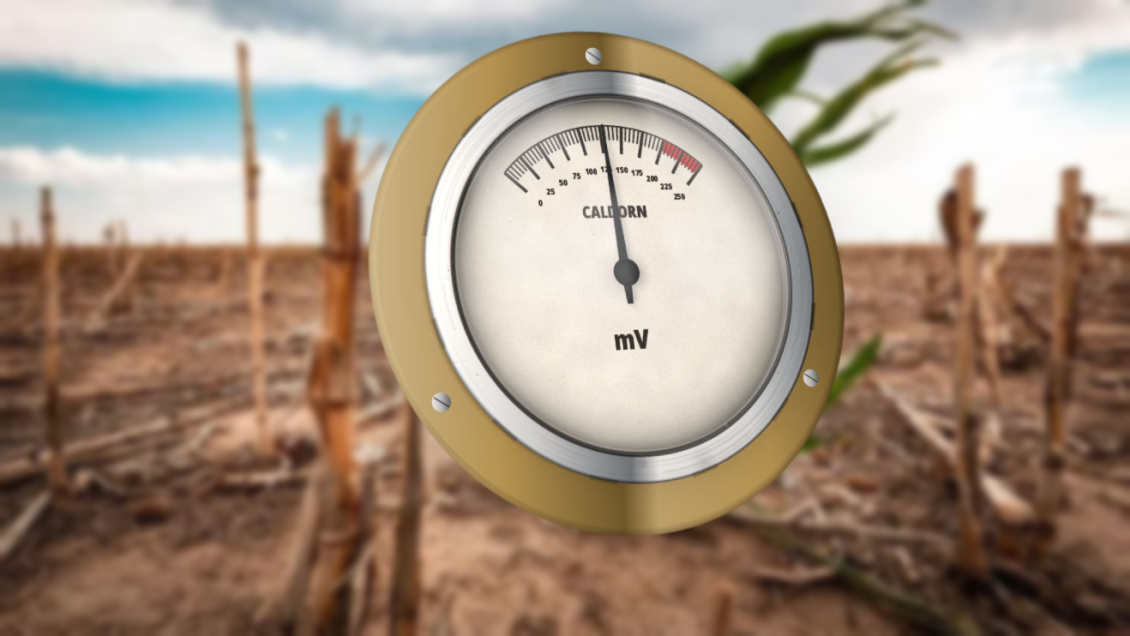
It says {"value": 125, "unit": "mV"}
